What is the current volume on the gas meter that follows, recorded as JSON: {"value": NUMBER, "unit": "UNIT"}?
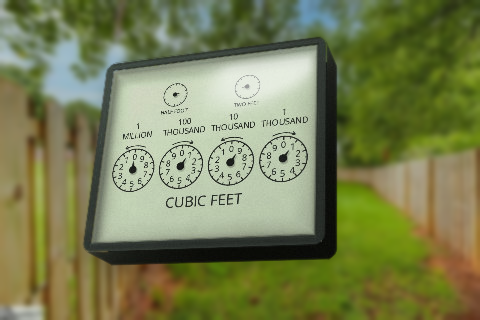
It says {"value": 9100, "unit": "ft³"}
